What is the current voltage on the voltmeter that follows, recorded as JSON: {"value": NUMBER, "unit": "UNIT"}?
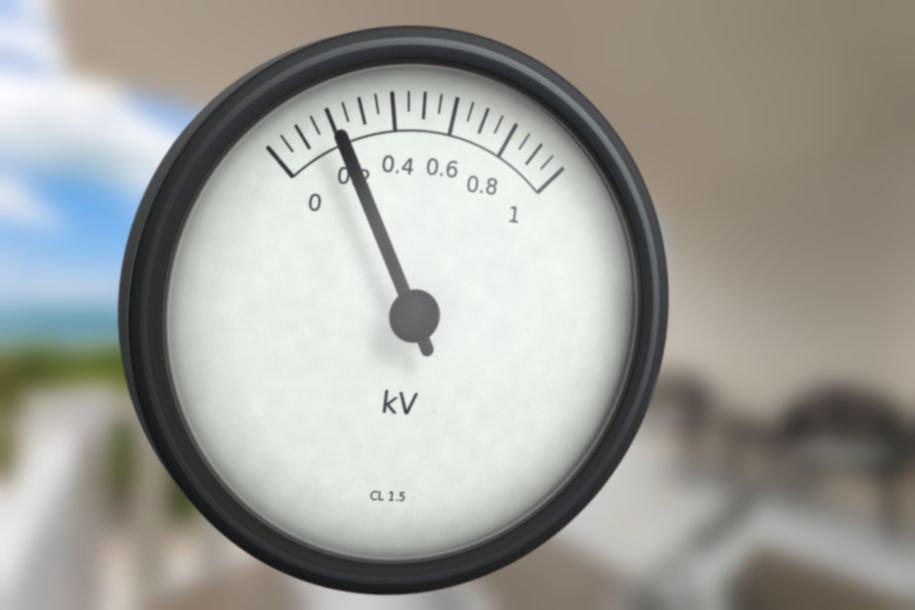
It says {"value": 0.2, "unit": "kV"}
